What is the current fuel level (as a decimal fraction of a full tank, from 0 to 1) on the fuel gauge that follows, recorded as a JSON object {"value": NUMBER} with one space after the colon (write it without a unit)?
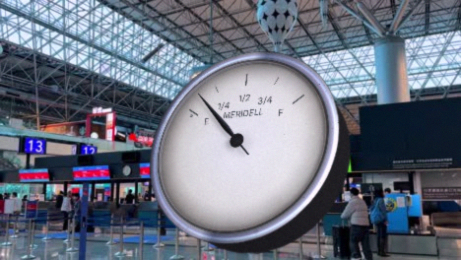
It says {"value": 0.125}
